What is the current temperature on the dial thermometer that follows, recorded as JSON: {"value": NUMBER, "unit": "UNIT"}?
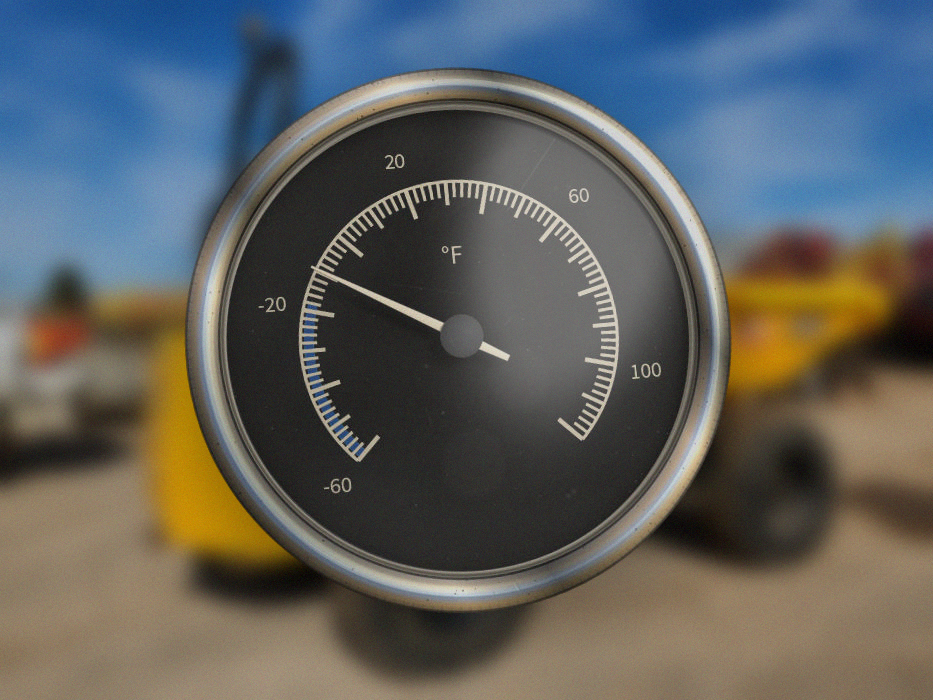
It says {"value": -10, "unit": "°F"}
